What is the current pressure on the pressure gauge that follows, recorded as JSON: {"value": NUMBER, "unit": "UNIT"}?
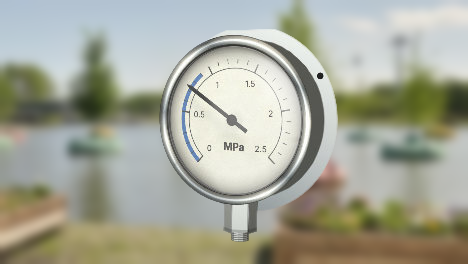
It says {"value": 0.75, "unit": "MPa"}
